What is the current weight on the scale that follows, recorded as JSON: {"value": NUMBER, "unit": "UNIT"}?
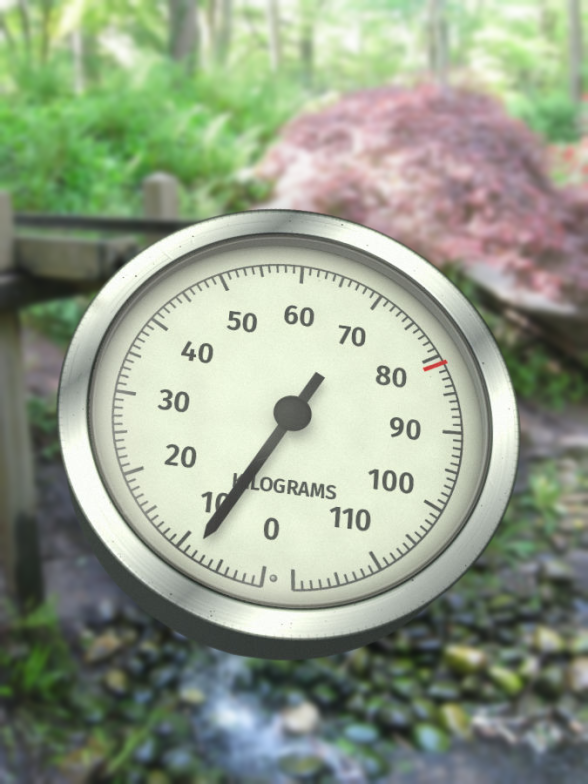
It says {"value": 8, "unit": "kg"}
